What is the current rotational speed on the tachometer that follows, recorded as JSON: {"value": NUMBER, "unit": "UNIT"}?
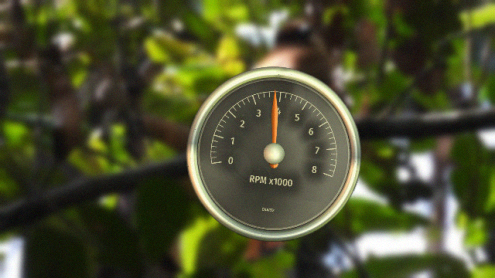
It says {"value": 3800, "unit": "rpm"}
